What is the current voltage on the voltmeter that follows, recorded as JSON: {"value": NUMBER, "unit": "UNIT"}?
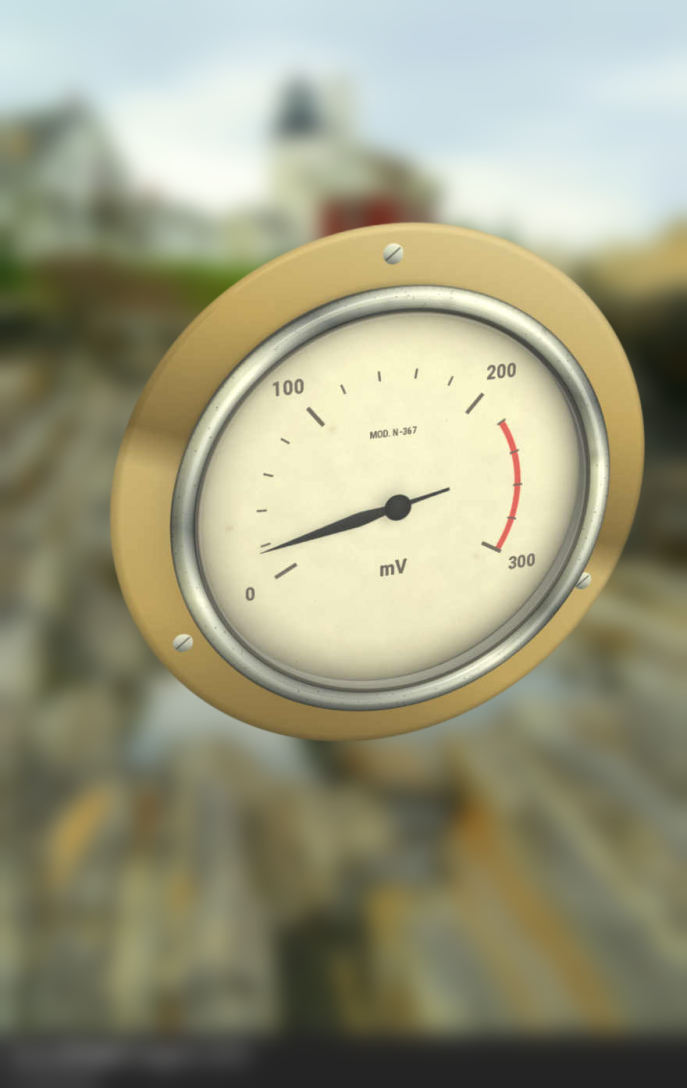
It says {"value": 20, "unit": "mV"}
